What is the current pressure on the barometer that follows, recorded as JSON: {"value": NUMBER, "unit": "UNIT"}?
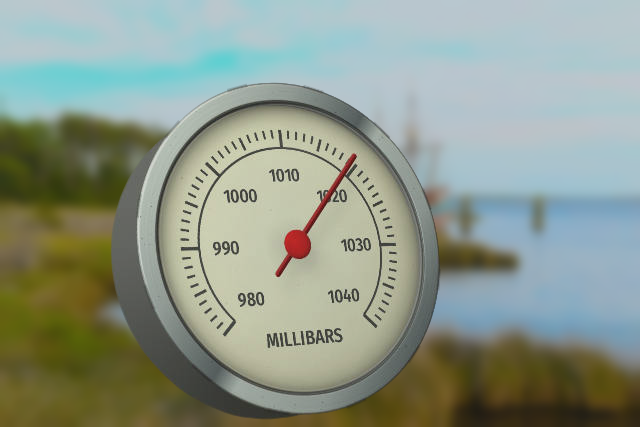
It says {"value": 1019, "unit": "mbar"}
